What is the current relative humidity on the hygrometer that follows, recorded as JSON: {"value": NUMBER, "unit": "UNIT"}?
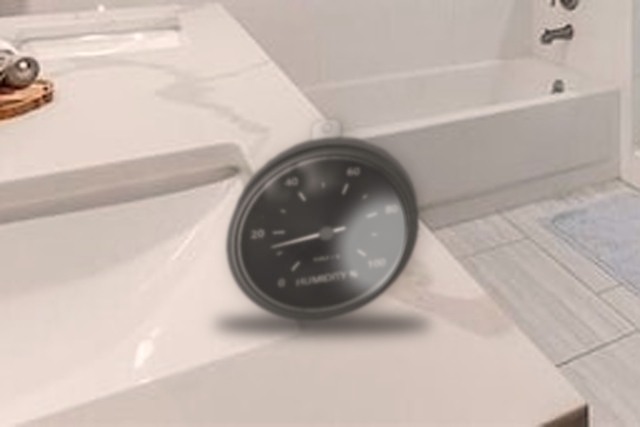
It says {"value": 15, "unit": "%"}
